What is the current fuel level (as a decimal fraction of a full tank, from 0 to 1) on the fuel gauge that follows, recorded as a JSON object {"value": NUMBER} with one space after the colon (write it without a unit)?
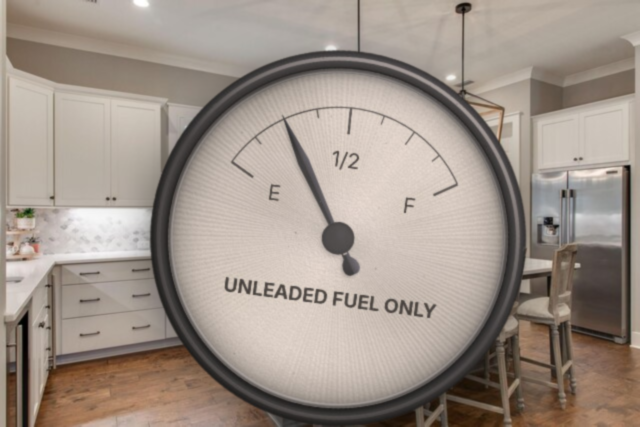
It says {"value": 0.25}
